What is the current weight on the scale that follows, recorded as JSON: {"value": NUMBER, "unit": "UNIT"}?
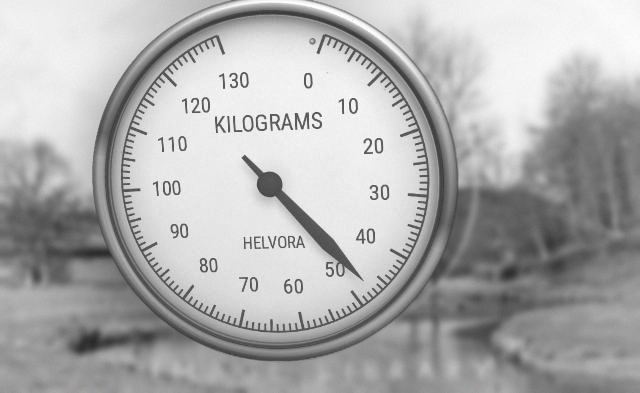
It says {"value": 47, "unit": "kg"}
